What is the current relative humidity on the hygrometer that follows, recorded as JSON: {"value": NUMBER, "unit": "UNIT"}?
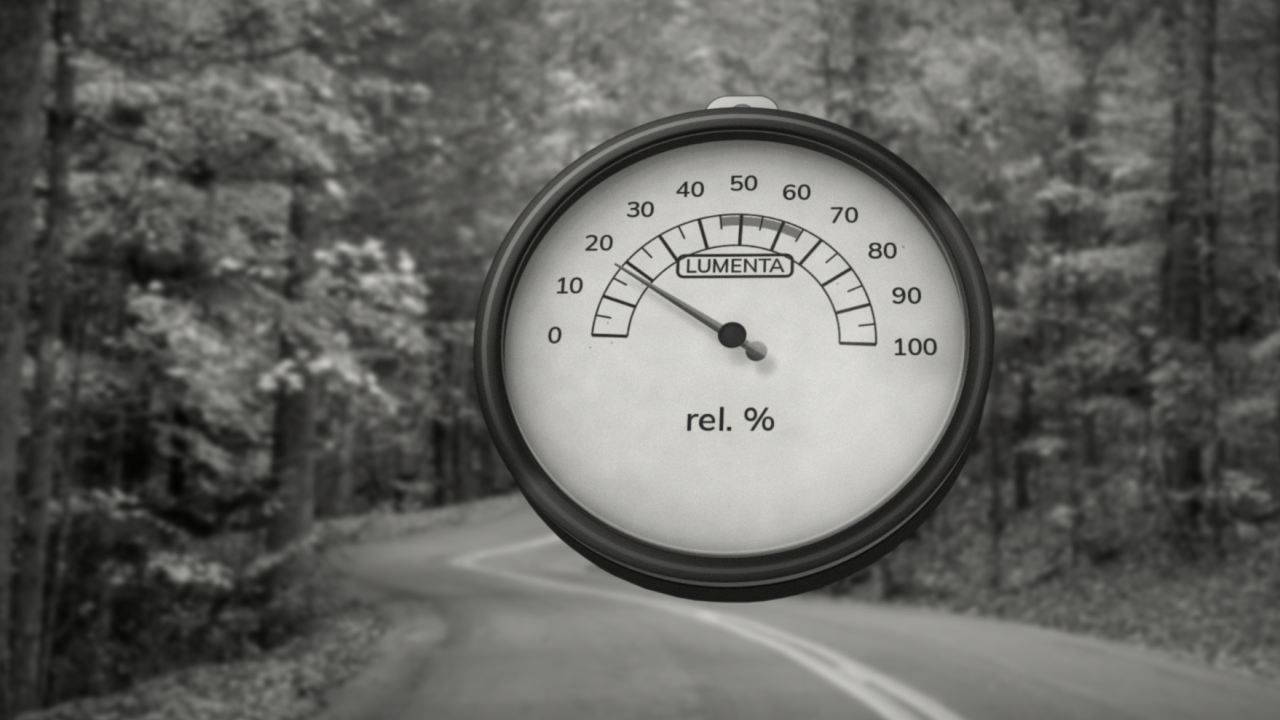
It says {"value": 17.5, "unit": "%"}
